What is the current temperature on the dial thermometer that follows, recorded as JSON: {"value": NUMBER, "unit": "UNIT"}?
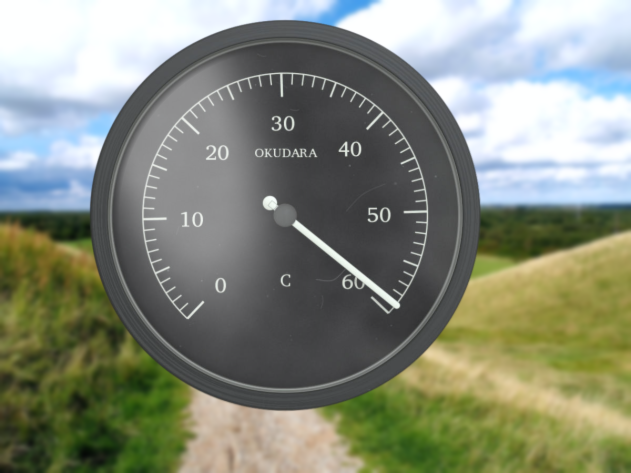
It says {"value": 59, "unit": "°C"}
